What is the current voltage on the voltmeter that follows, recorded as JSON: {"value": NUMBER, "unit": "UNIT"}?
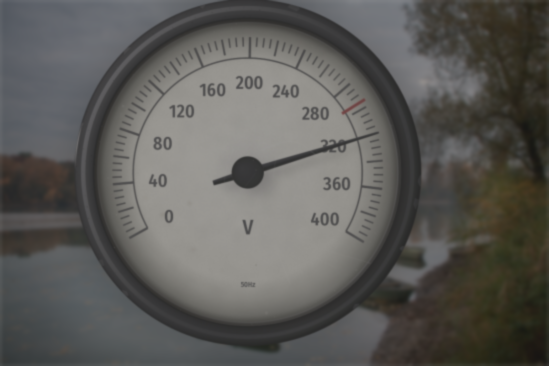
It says {"value": 320, "unit": "V"}
